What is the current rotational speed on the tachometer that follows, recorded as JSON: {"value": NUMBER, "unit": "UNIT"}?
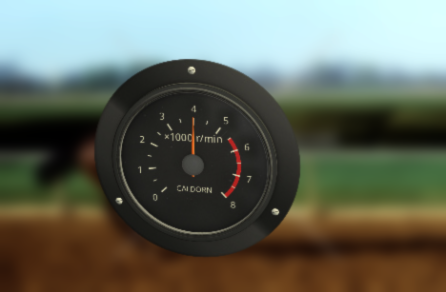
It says {"value": 4000, "unit": "rpm"}
